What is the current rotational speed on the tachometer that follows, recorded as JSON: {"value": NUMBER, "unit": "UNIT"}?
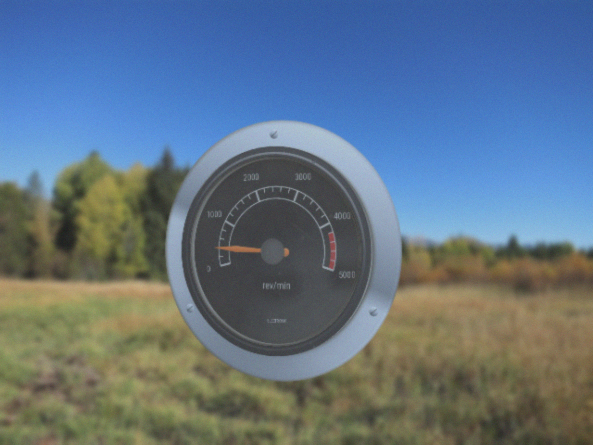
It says {"value": 400, "unit": "rpm"}
